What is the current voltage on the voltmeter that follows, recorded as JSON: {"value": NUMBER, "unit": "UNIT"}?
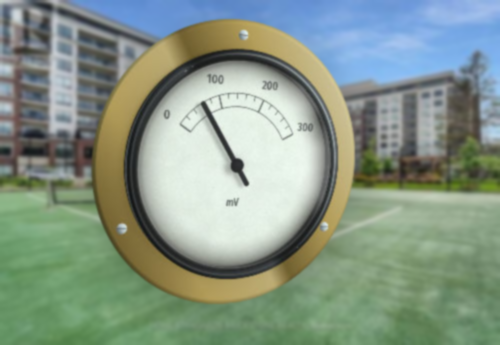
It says {"value": 60, "unit": "mV"}
